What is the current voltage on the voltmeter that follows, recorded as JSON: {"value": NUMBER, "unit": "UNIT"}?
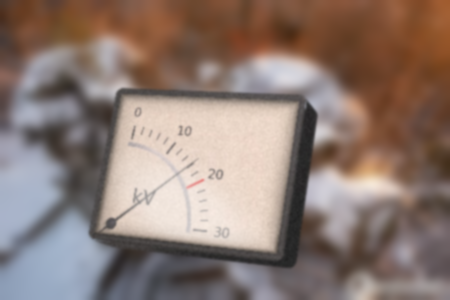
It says {"value": 16, "unit": "kV"}
